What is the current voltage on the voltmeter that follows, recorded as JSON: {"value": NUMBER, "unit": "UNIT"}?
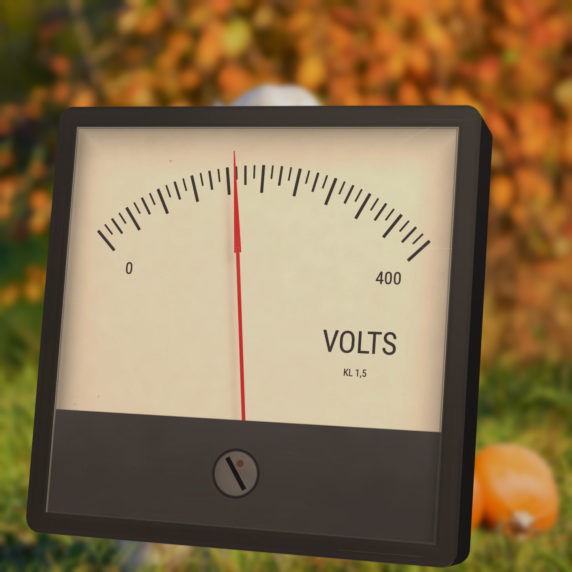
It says {"value": 170, "unit": "V"}
